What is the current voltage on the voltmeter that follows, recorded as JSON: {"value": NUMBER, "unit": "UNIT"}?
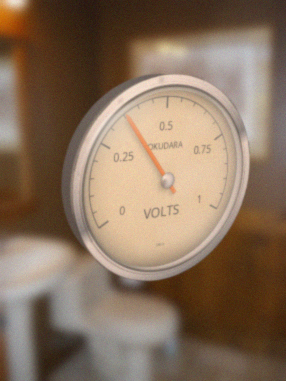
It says {"value": 0.35, "unit": "V"}
